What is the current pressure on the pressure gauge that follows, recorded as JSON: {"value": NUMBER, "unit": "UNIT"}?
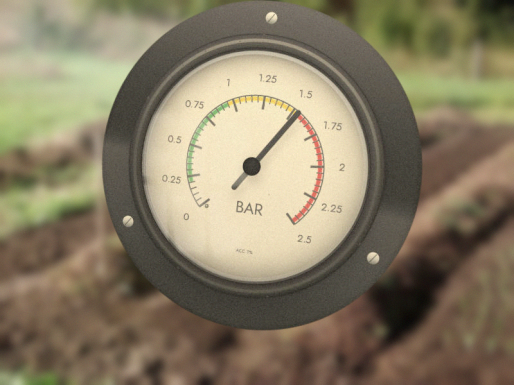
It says {"value": 1.55, "unit": "bar"}
